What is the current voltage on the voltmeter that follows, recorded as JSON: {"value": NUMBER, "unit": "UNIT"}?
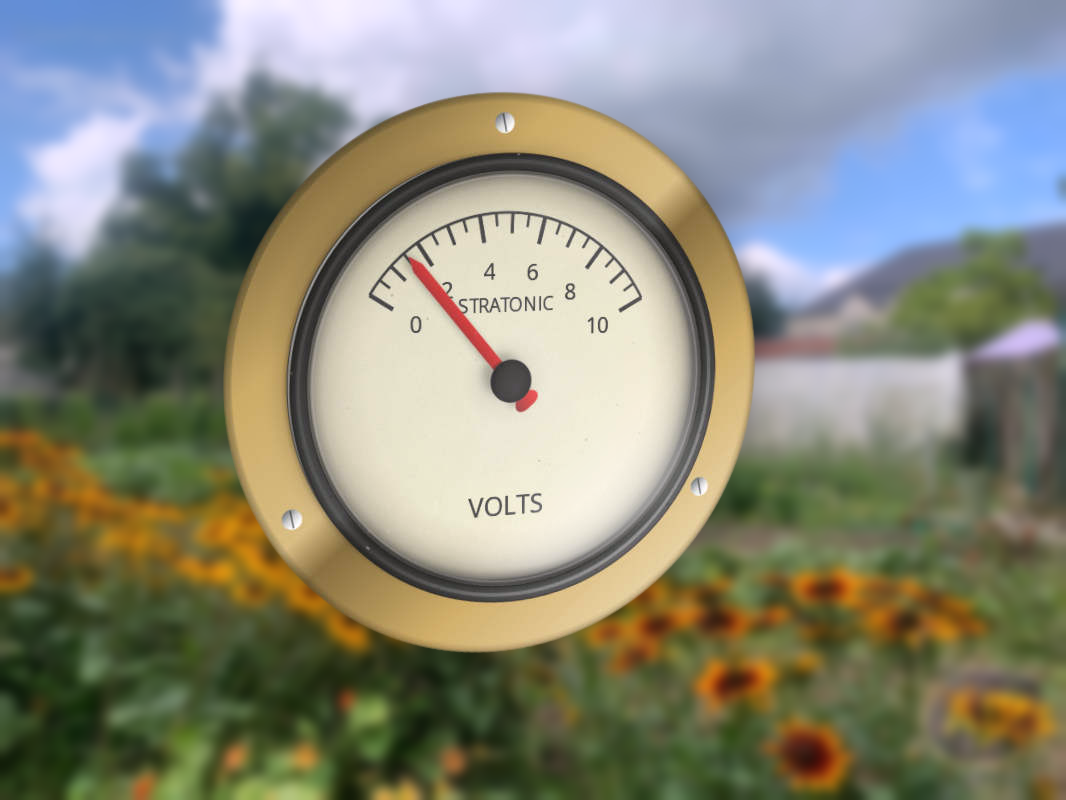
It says {"value": 1.5, "unit": "V"}
